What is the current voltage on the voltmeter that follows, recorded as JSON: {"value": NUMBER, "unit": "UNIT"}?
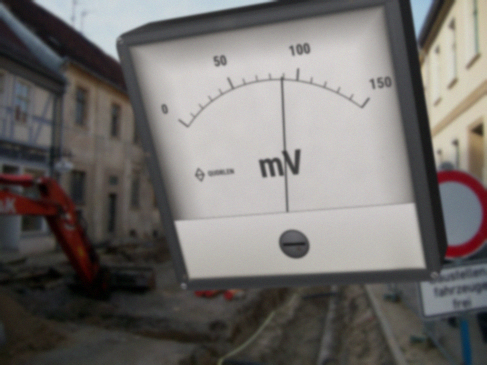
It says {"value": 90, "unit": "mV"}
